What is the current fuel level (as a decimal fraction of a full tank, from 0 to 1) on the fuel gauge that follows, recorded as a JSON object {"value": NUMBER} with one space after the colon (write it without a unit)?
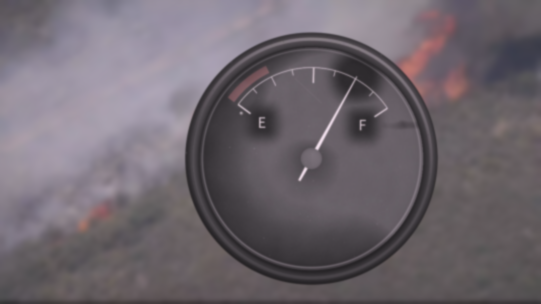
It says {"value": 0.75}
